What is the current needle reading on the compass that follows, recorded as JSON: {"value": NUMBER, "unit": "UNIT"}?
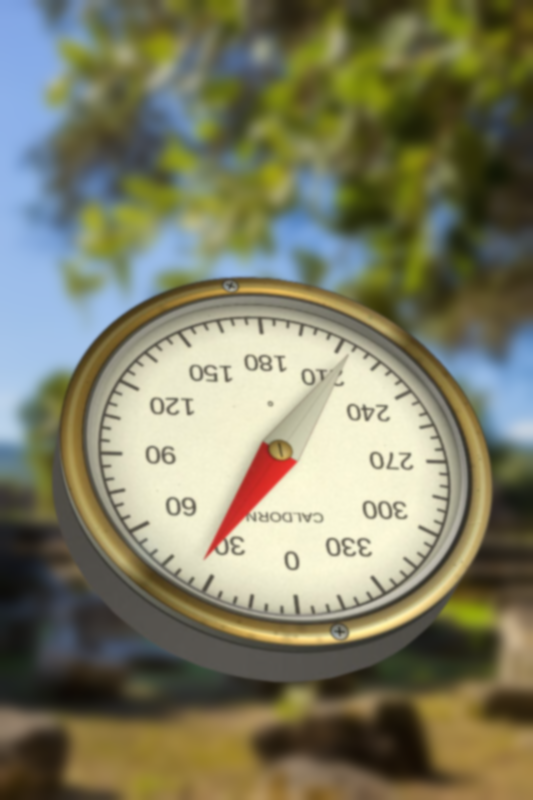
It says {"value": 35, "unit": "°"}
